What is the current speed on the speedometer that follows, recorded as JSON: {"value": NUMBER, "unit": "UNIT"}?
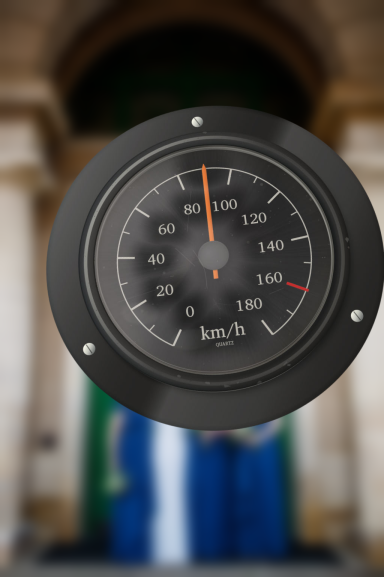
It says {"value": 90, "unit": "km/h"}
